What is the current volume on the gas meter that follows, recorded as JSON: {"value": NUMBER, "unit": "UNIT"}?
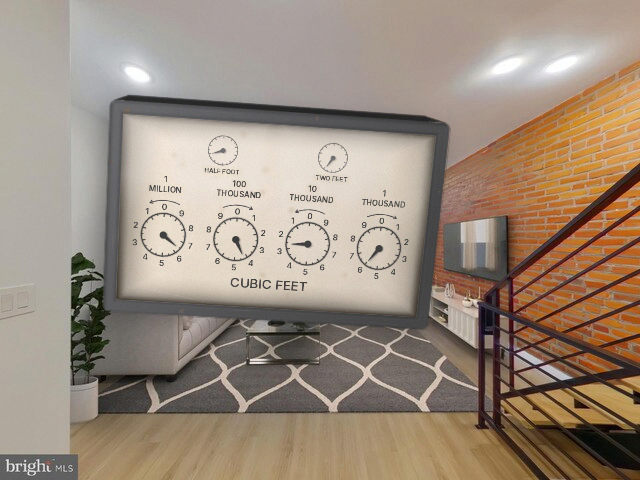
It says {"value": 642600, "unit": "ft³"}
